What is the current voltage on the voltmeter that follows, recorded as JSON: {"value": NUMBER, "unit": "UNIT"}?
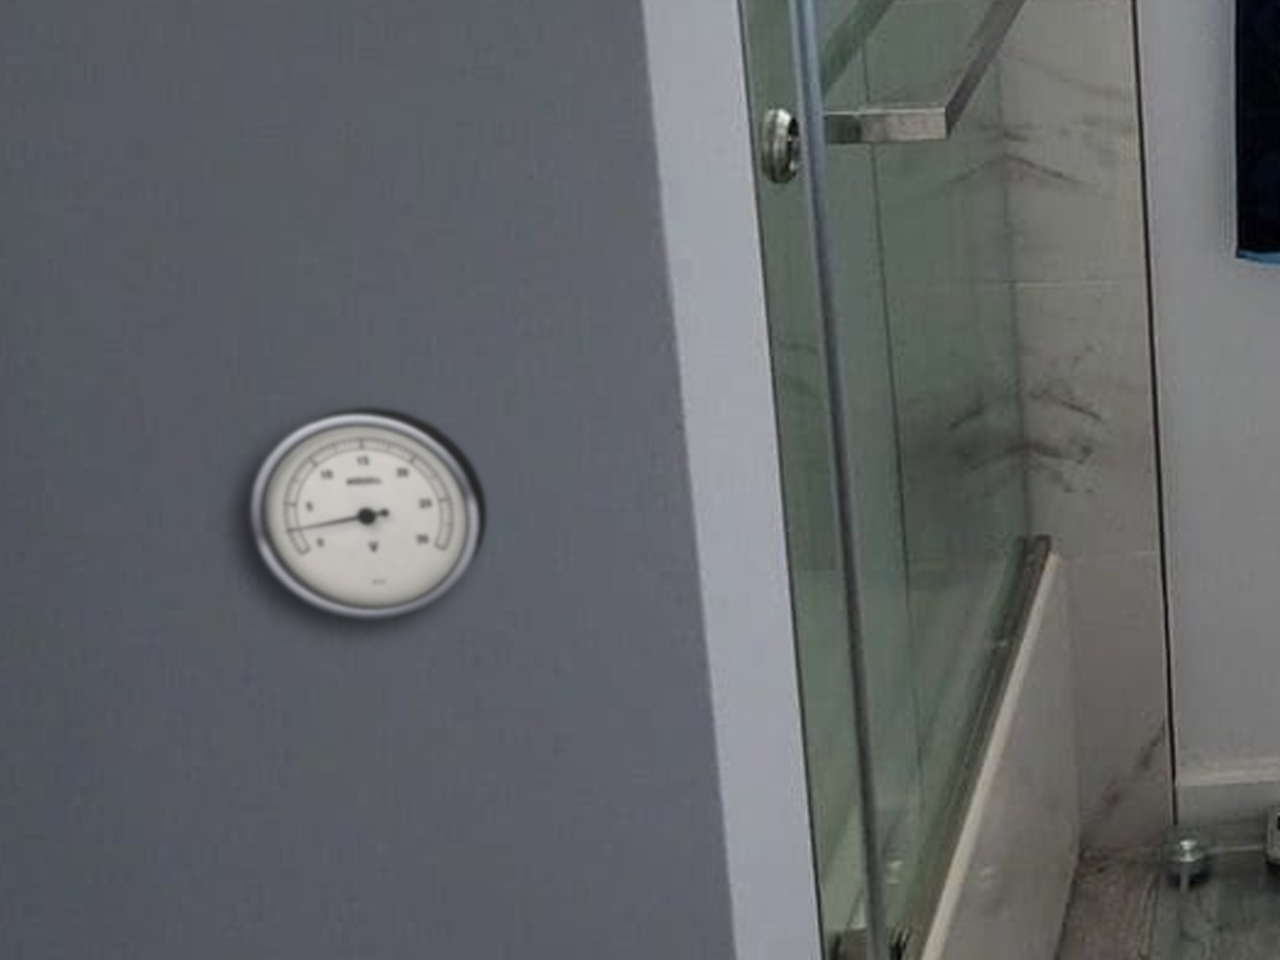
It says {"value": 2.5, "unit": "V"}
